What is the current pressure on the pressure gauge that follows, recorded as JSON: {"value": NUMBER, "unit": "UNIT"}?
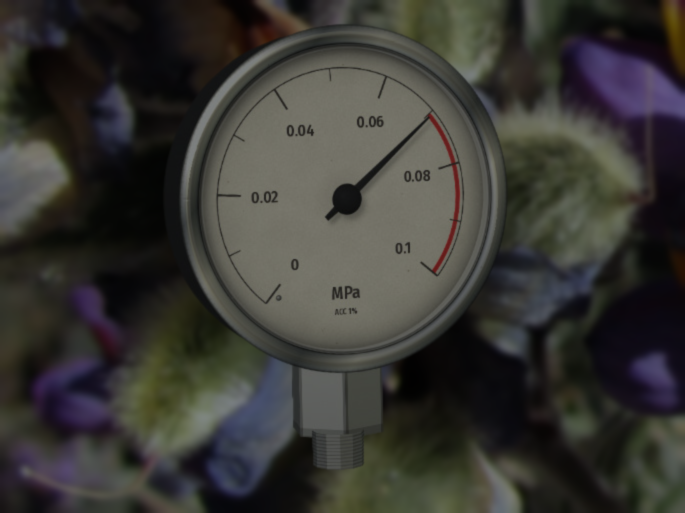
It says {"value": 0.07, "unit": "MPa"}
